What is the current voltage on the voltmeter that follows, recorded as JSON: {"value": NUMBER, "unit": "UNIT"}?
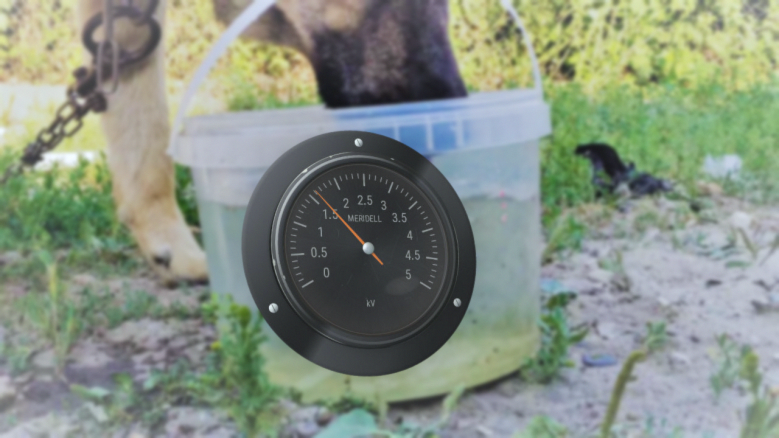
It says {"value": 1.6, "unit": "kV"}
